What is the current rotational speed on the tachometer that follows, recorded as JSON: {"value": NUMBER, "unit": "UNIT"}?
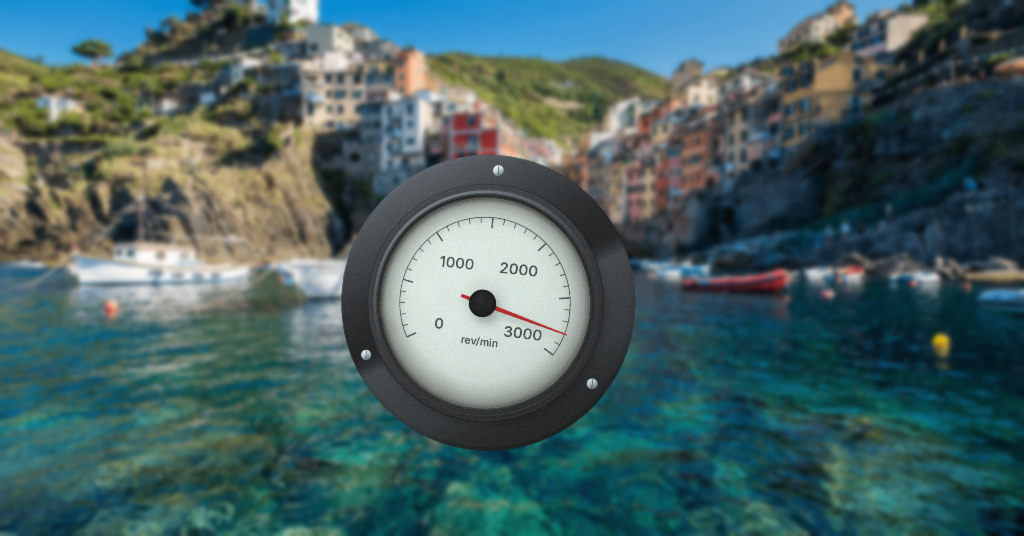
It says {"value": 2800, "unit": "rpm"}
